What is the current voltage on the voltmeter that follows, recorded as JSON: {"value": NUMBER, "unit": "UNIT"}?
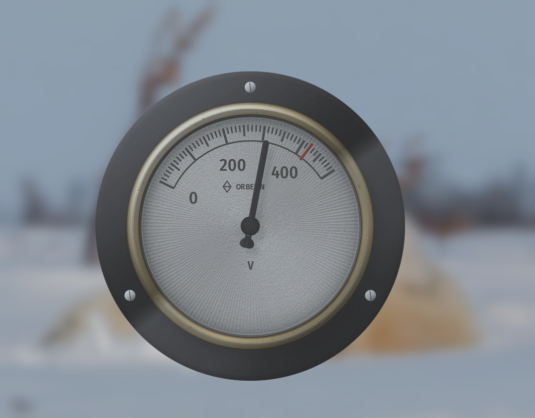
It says {"value": 310, "unit": "V"}
